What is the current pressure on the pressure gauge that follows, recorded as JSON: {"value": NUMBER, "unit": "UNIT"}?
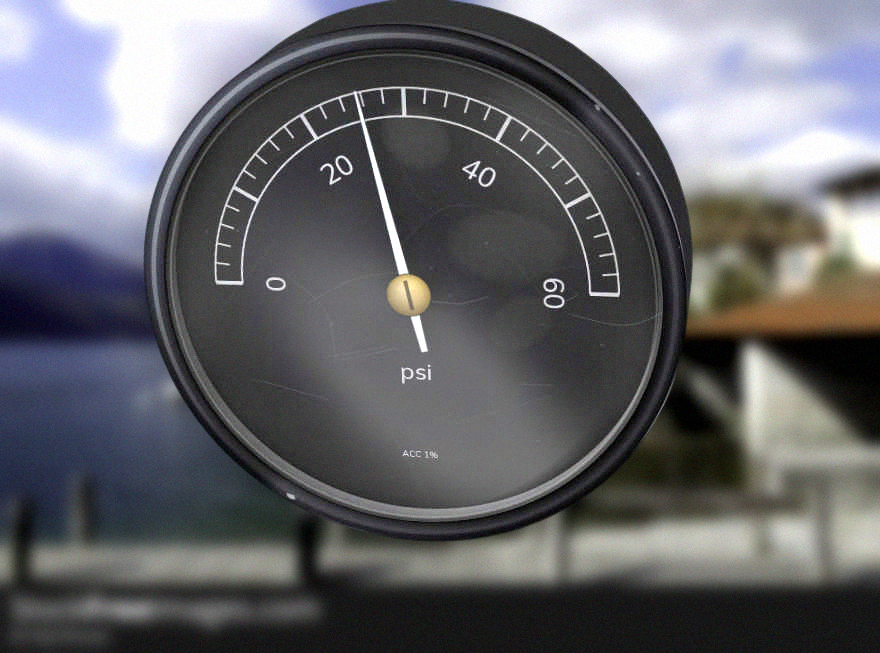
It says {"value": 26, "unit": "psi"}
